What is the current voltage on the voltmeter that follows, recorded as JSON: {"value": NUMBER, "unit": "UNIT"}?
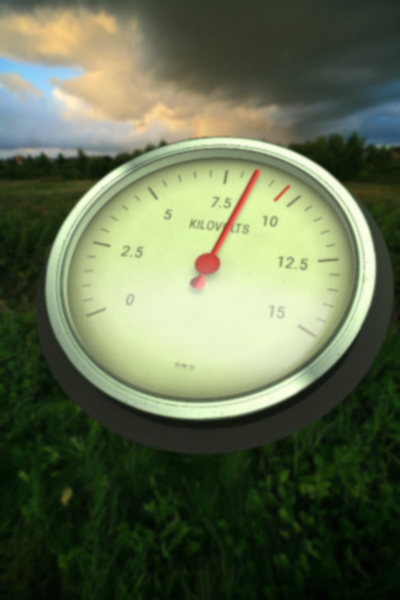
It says {"value": 8.5, "unit": "kV"}
